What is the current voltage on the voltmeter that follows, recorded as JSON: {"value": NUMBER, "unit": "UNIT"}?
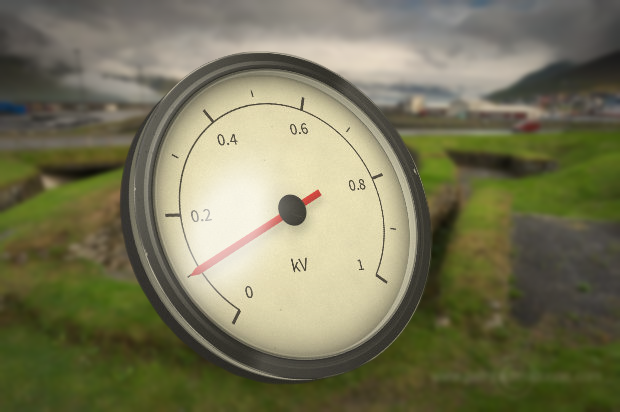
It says {"value": 0.1, "unit": "kV"}
